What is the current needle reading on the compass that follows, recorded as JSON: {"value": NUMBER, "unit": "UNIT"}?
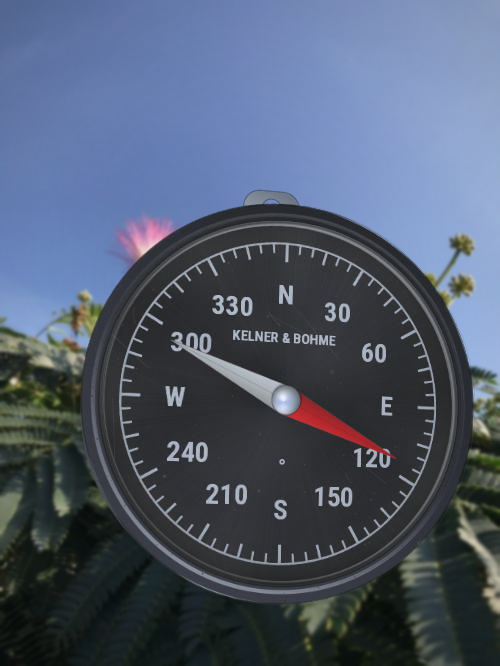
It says {"value": 115, "unit": "°"}
